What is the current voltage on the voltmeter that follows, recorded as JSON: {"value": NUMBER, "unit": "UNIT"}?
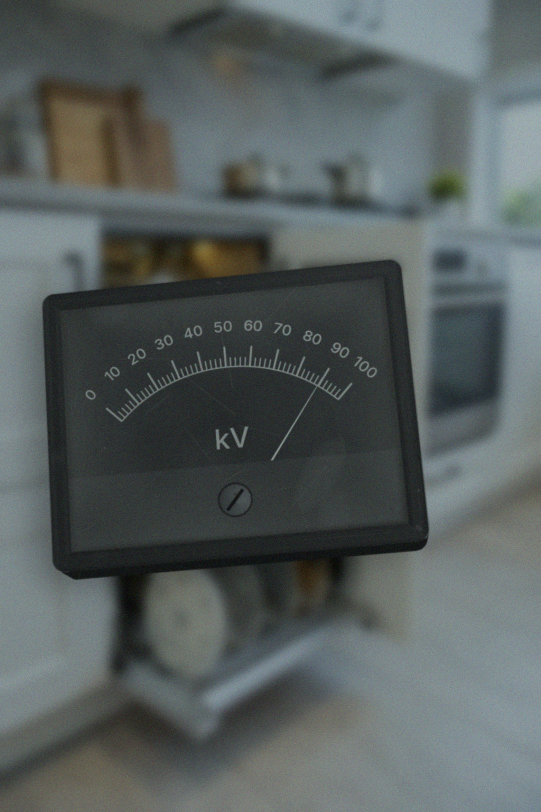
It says {"value": 90, "unit": "kV"}
